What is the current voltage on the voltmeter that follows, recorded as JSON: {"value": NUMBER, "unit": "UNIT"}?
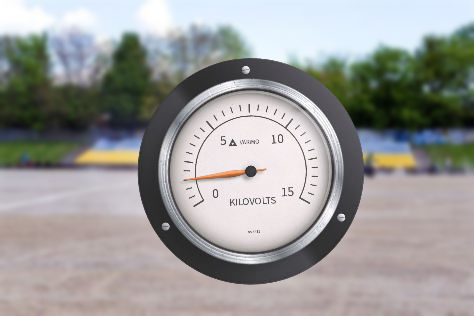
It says {"value": 1.5, "unit": "kV"}
